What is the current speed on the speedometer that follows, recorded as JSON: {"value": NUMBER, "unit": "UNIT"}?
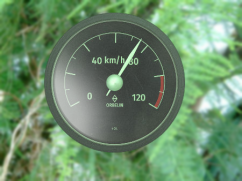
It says {"value": 75, "unit": "km/h"}
